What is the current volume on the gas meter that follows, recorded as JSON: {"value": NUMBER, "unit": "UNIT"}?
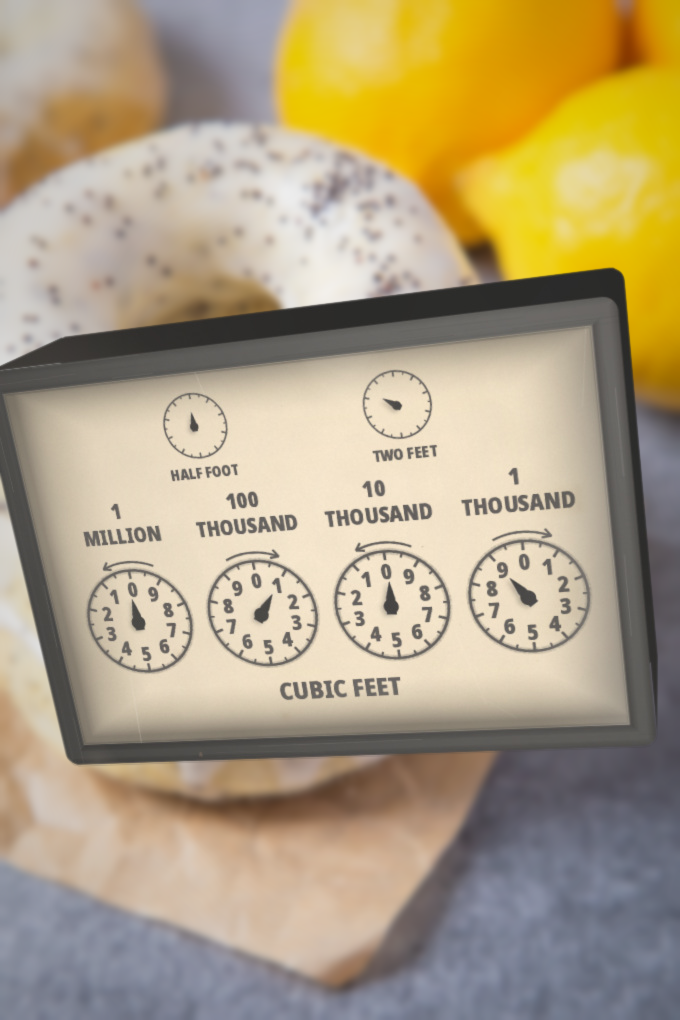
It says {"value": 9900, "unit": "ft³"}
